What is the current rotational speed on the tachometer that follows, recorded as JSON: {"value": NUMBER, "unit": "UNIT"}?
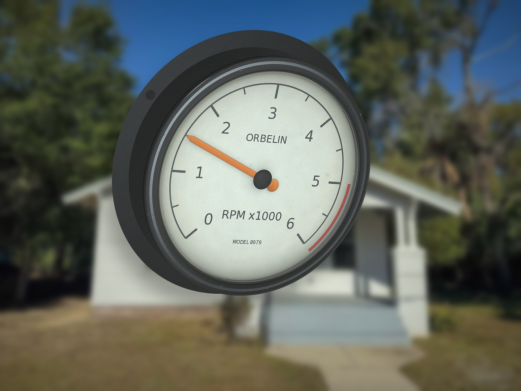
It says {"value": 1500, "unit": "rpm"}
